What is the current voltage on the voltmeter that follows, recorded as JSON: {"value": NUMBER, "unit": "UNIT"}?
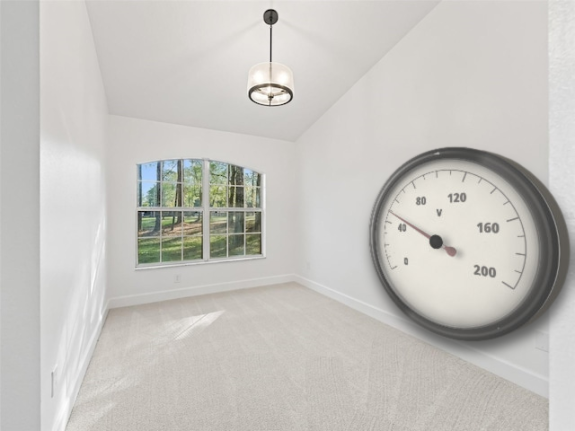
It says {"value": 50, "unit": "V"}
